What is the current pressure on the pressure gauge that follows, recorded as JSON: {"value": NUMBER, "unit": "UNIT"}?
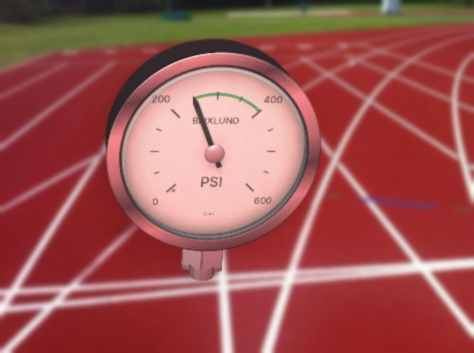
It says {"value": 250, "unit": "psi"}
